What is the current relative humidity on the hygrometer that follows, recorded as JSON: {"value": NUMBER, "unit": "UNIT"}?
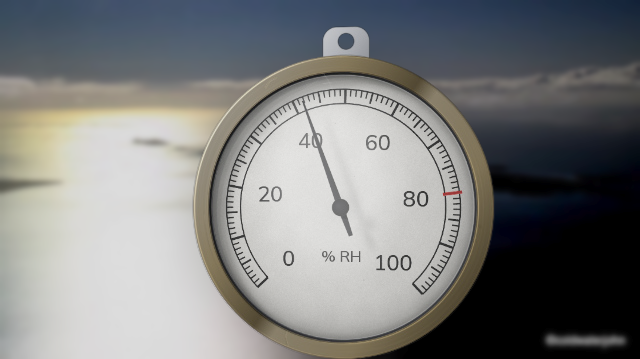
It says {"value": 42, "unit": "%"}
